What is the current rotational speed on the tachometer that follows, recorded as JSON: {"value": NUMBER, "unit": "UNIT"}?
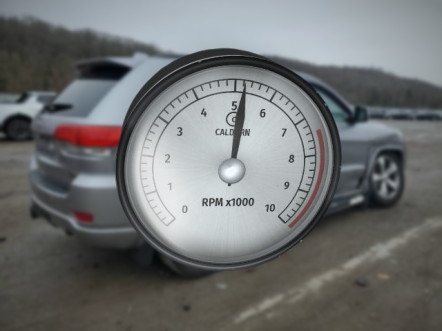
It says {"value": 5200, "unit": "rpm"}
